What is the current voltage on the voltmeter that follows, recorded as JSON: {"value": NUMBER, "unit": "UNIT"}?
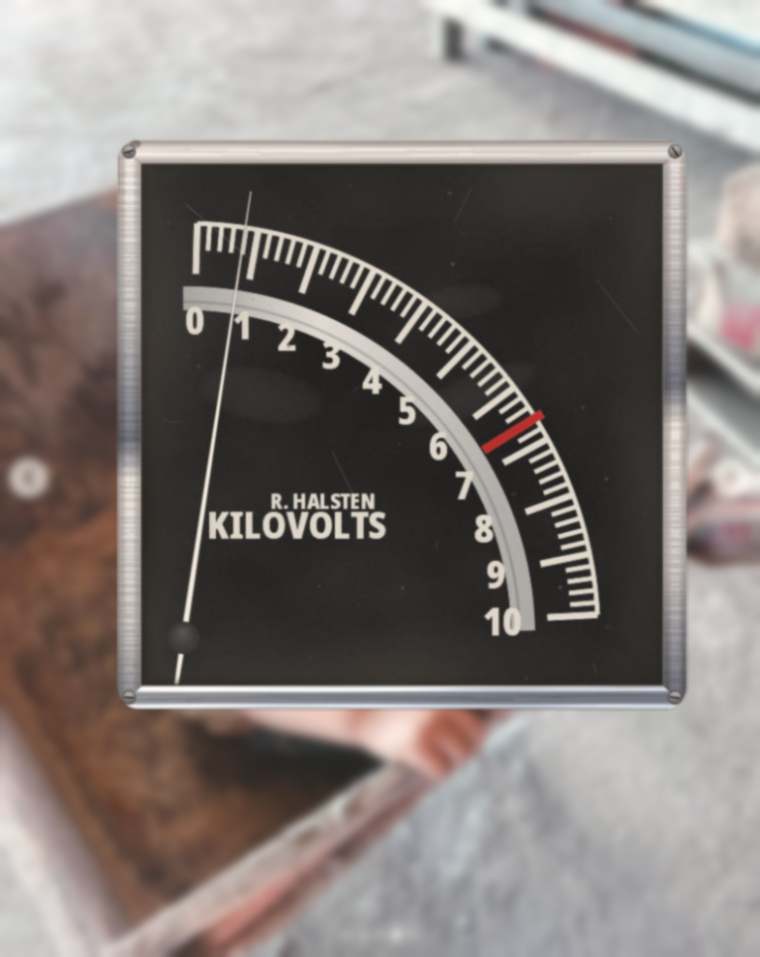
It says {"value": 0.8, "unit": "kV"}
